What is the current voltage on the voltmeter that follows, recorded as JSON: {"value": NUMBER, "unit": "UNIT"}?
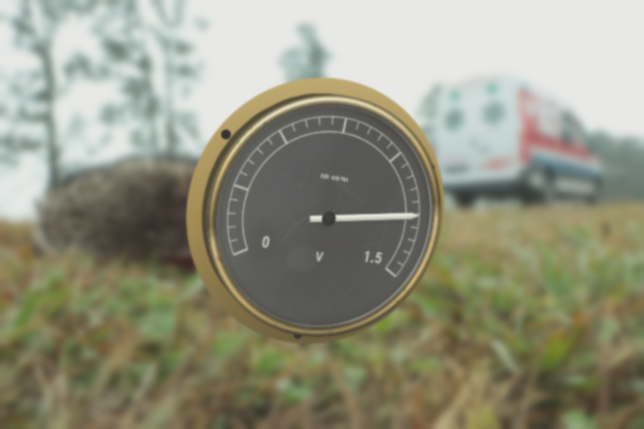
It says {"value": 1.25, "unit": "V"}
